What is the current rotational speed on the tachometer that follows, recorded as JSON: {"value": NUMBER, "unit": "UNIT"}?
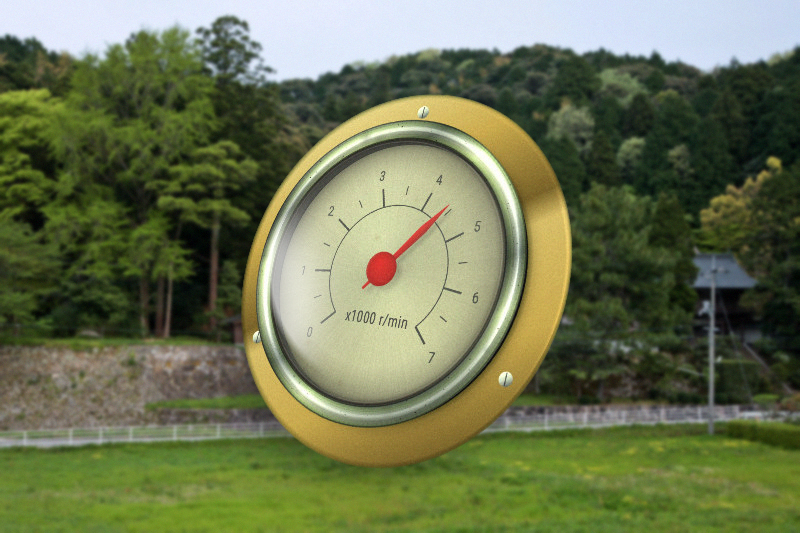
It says {"value": 4500, "unit": "rpm"}
